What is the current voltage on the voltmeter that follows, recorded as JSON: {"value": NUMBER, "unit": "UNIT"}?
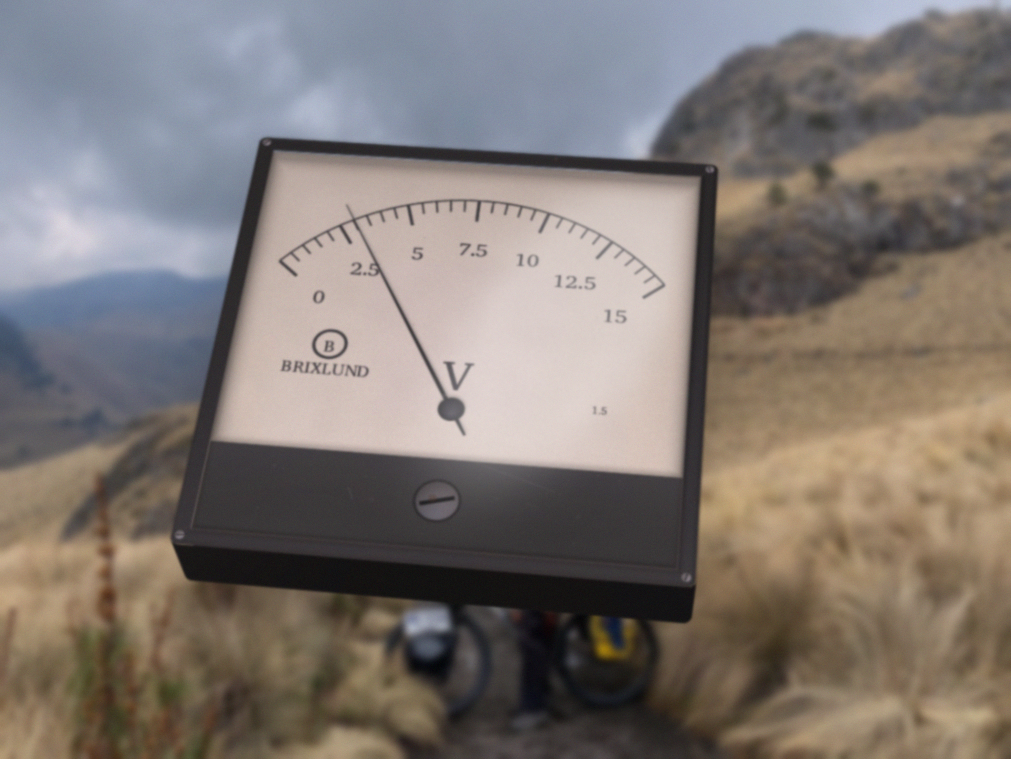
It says {"value": 3, "unit": "V"}
